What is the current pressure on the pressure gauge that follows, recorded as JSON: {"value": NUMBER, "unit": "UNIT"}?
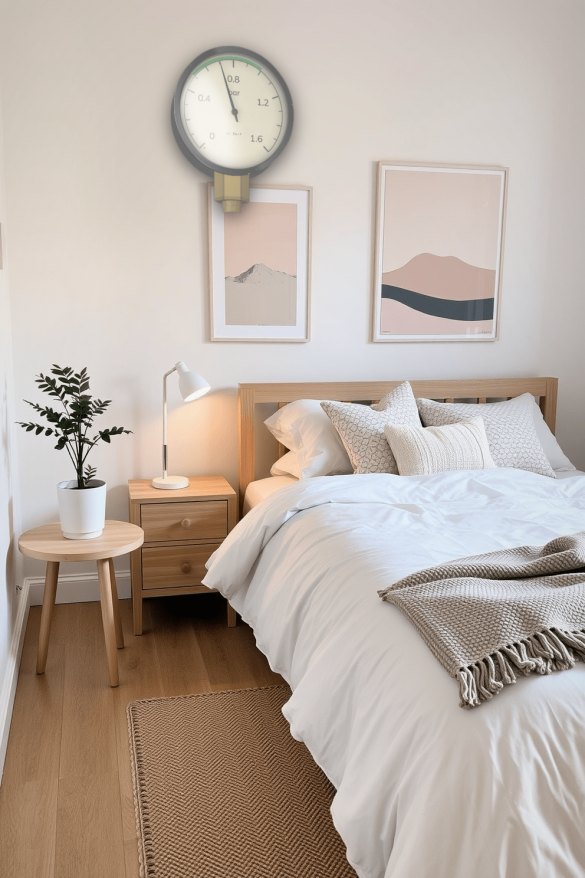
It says {"value": 0.7, "unit": "bar"}
